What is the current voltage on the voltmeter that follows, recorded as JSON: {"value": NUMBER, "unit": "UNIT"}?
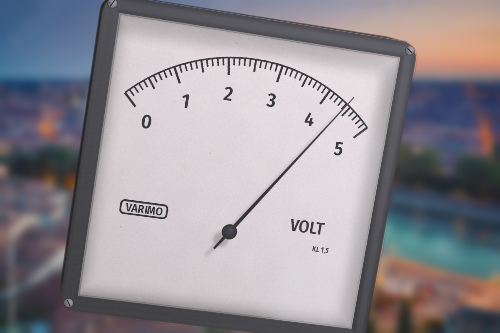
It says {"value": 4.4, "unit": "V"}
